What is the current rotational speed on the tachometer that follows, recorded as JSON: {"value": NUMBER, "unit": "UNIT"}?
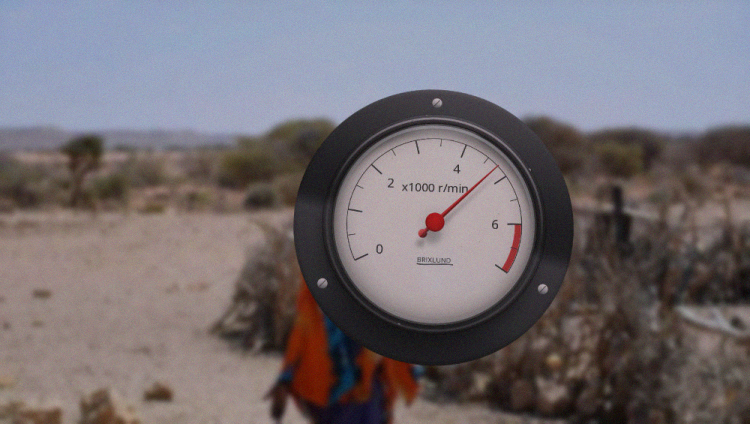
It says {"value": 4750, "unit": "rpm"}
